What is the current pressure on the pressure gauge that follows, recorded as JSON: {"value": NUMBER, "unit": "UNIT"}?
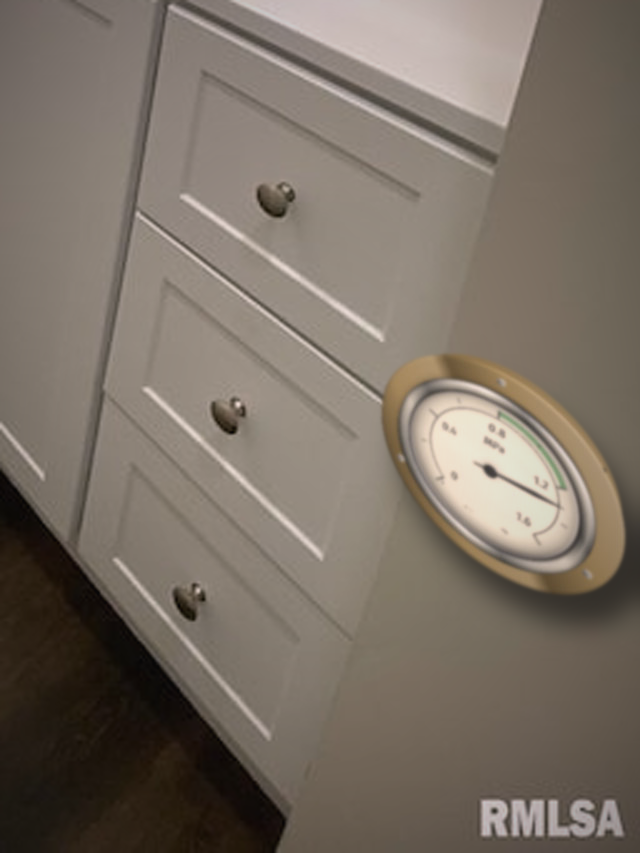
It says {"value": 1.3, "unit": "MPa"}
